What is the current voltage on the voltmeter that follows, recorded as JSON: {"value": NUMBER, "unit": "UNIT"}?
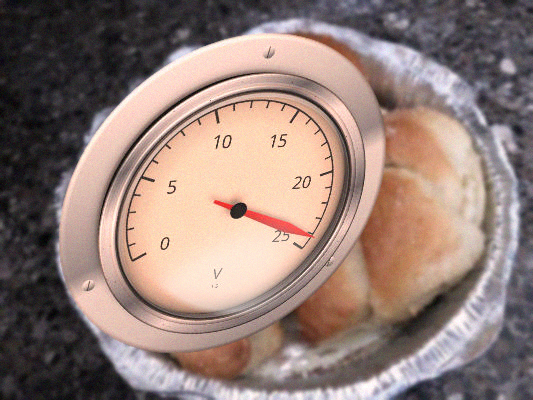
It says {"value": 24, "unit": "V"}
